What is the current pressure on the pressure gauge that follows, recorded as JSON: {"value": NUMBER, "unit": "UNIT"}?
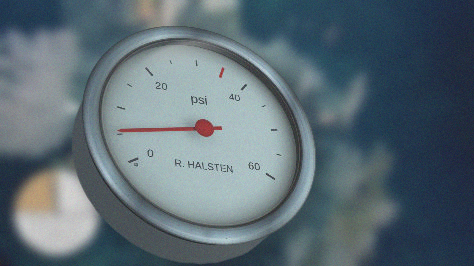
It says {"value": 5, "unit": "psi"}
